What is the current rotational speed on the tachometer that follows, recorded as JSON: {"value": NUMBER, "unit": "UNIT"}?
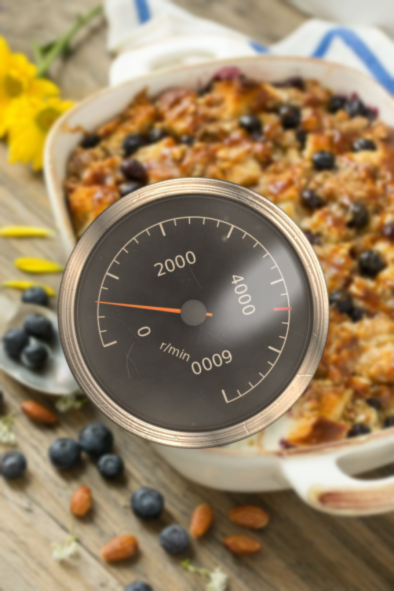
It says {"value": 600, "unit": "rpm"}
